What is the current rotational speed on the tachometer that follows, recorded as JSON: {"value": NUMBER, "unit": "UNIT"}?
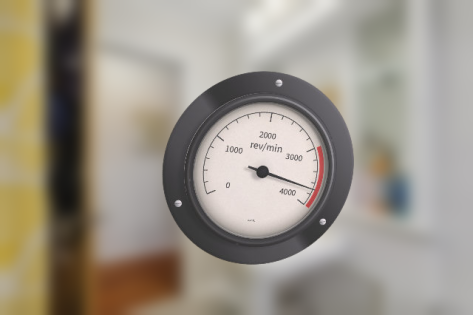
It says {"value": 3700, "unit": "rpm"}
